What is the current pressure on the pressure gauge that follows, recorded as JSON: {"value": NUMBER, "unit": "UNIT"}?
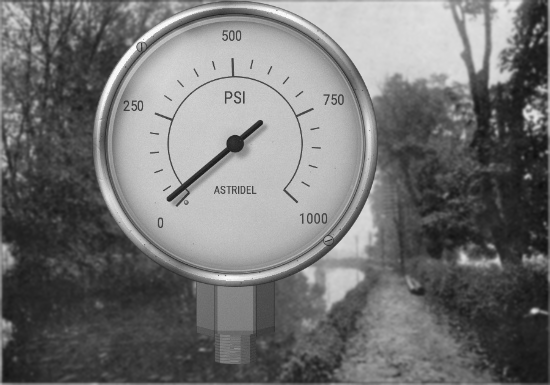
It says {"value": 25, "unit": "psi"}
